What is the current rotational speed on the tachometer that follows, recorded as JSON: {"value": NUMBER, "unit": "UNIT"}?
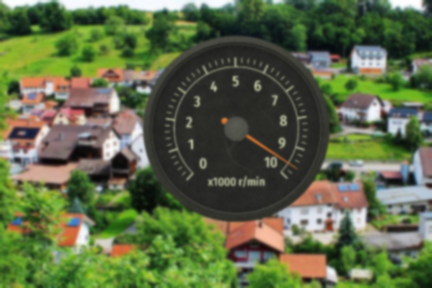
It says {"value": 9600, "unit": "rpm"}
